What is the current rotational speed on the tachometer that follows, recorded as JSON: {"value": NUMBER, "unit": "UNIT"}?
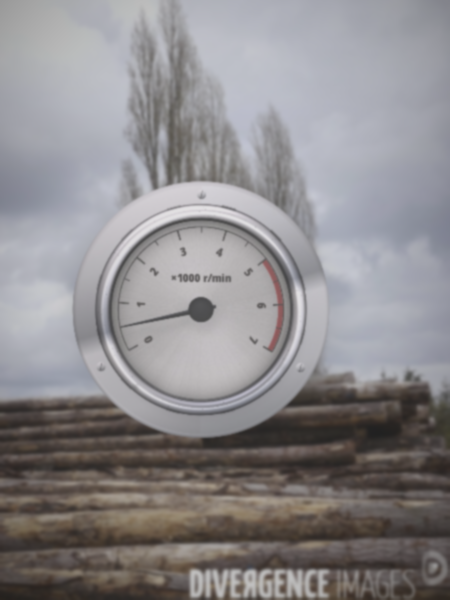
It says {"value": 500, "unit": "rpm"}
